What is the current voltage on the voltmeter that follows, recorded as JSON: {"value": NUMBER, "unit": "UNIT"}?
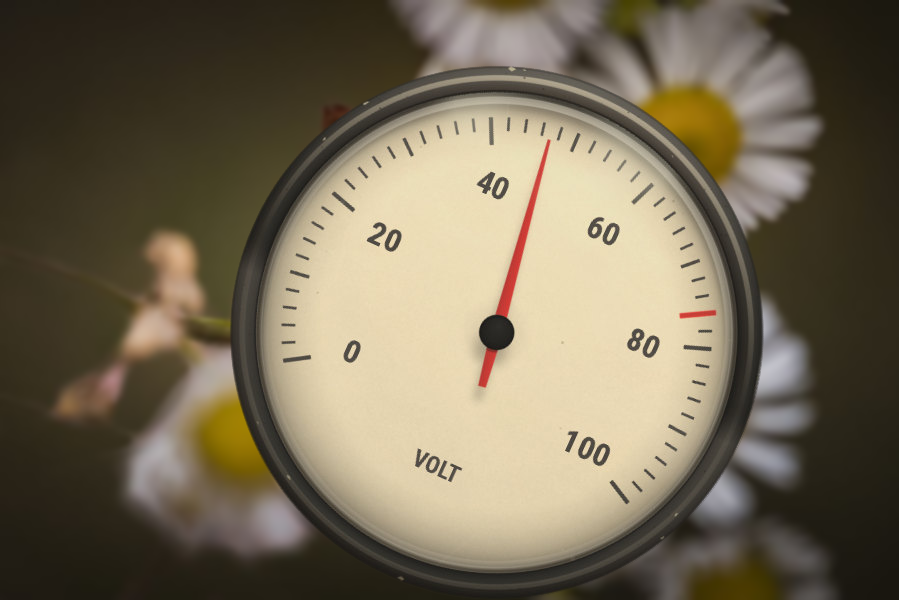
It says {"value": 47, "unit": "V"}
